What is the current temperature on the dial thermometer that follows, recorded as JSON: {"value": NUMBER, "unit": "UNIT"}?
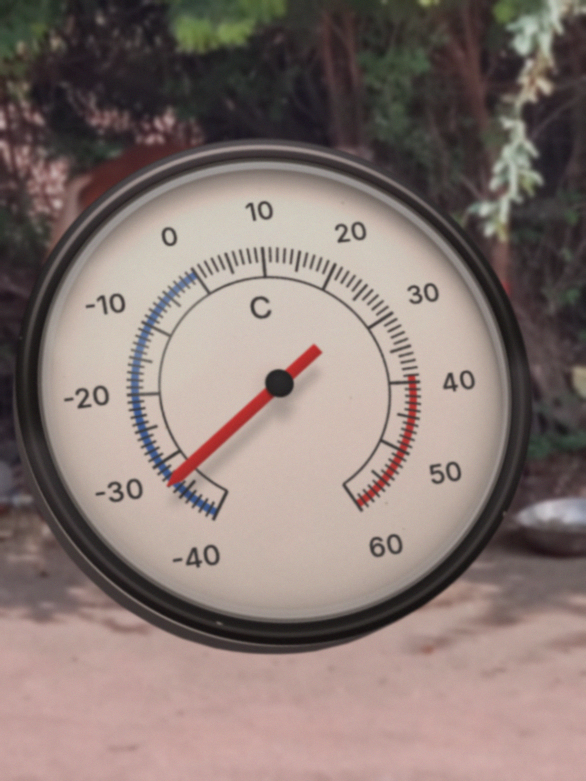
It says {"value": -33, "unit": "°C"}
